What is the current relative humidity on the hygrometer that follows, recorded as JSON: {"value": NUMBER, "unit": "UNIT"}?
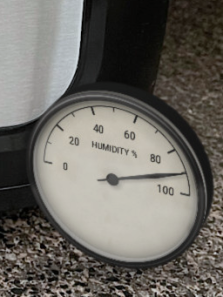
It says {"value": 90, "unit": "%"}
